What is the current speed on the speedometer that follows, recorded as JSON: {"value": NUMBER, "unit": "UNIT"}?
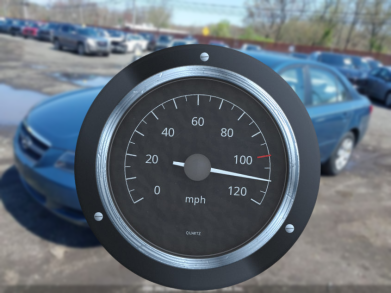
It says {"value": 110, "unit": "mph"}
